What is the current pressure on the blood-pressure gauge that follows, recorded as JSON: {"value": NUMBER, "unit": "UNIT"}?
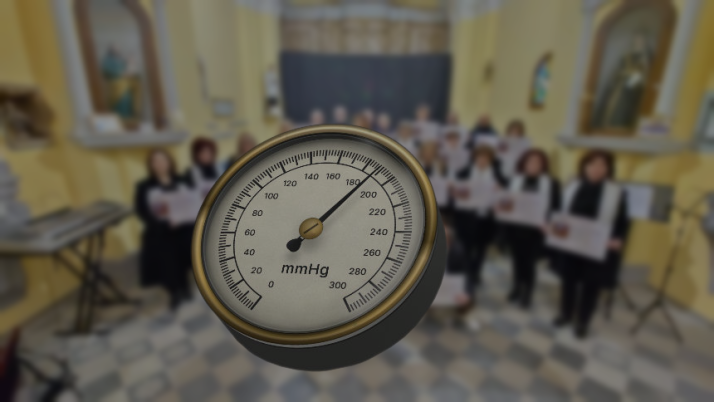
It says {"value": 190, "unit": "mmHg"}
